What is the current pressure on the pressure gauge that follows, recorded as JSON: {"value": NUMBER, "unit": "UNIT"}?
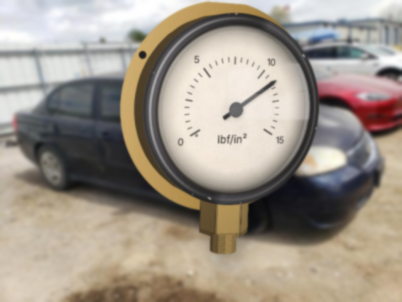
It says {"value": 11, "unit": "psi"}
